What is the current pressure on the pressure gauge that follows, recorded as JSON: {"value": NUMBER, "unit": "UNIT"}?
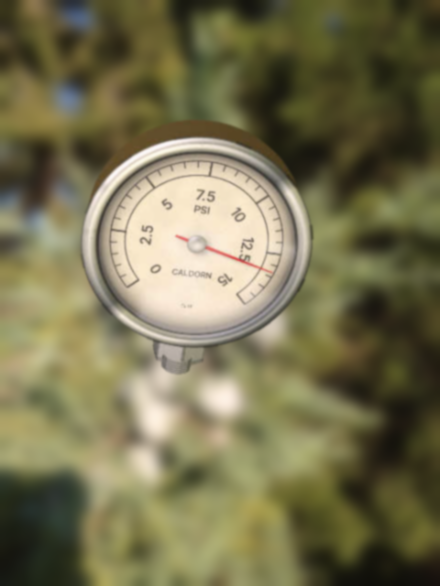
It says {"value": 13.25, "unit": "psi"}
